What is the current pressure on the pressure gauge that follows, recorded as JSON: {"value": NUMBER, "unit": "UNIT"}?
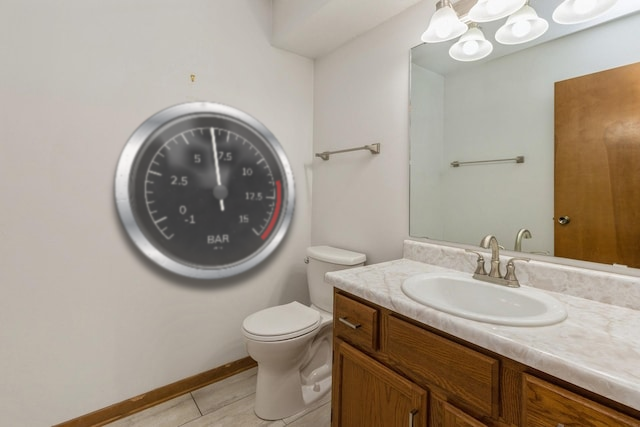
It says {"value": 6.5, "unit": "bar"}
